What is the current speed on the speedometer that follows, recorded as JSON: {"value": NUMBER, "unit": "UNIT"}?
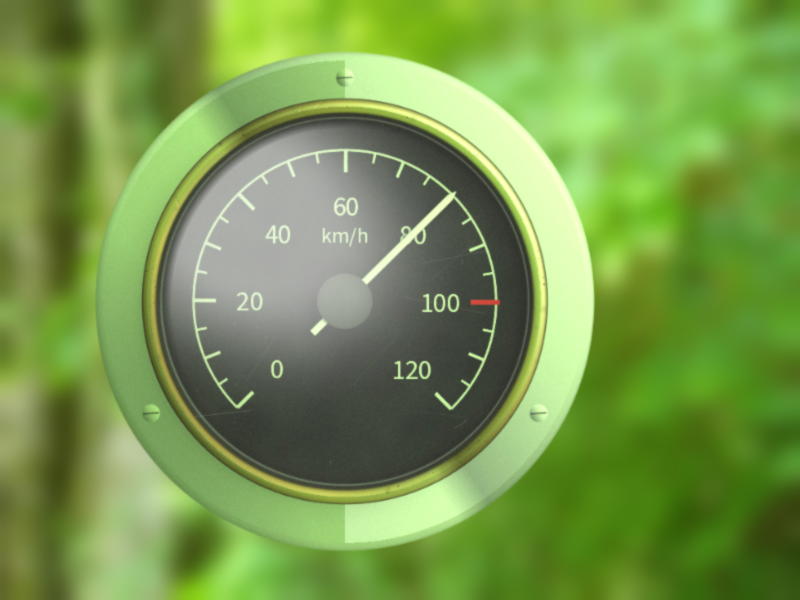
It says {"value": 80, "unit": "km/h"}
